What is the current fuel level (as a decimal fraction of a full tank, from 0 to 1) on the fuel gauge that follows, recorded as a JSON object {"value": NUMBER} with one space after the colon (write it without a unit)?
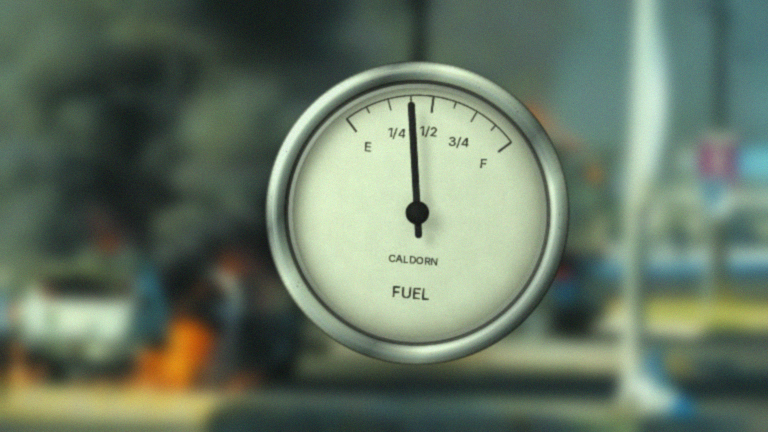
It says {"value": 0.375}
